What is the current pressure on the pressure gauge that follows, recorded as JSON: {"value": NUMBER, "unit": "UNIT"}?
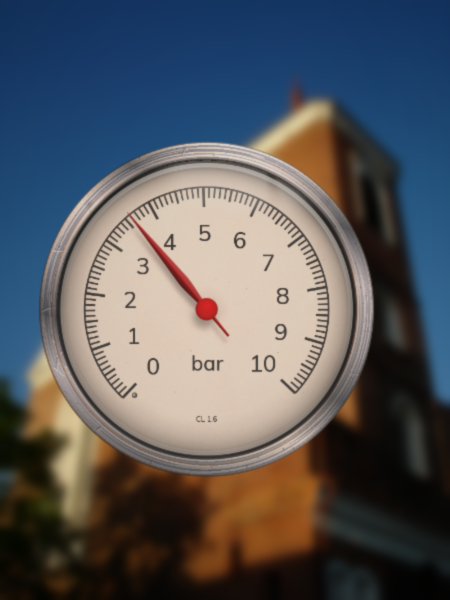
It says {"value": 3.6, "unit": "bar"}
